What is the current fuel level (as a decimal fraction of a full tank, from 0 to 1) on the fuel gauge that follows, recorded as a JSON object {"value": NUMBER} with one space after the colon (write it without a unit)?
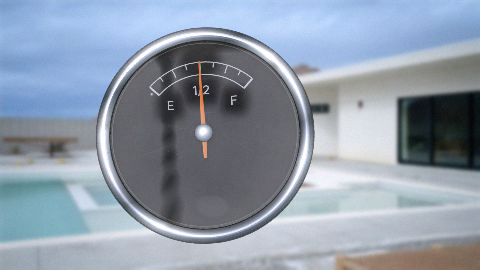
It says {"value": 0.5}
